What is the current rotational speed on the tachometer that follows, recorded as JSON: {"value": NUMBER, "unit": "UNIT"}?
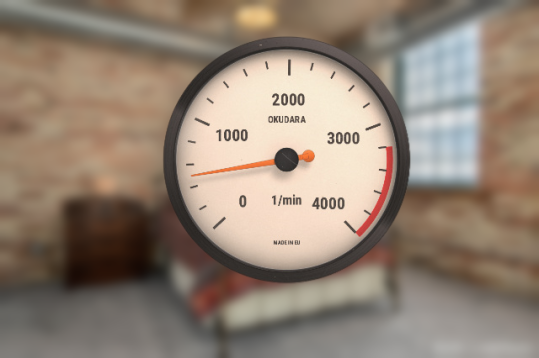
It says {"value": 500, "unit": "rpm"}
